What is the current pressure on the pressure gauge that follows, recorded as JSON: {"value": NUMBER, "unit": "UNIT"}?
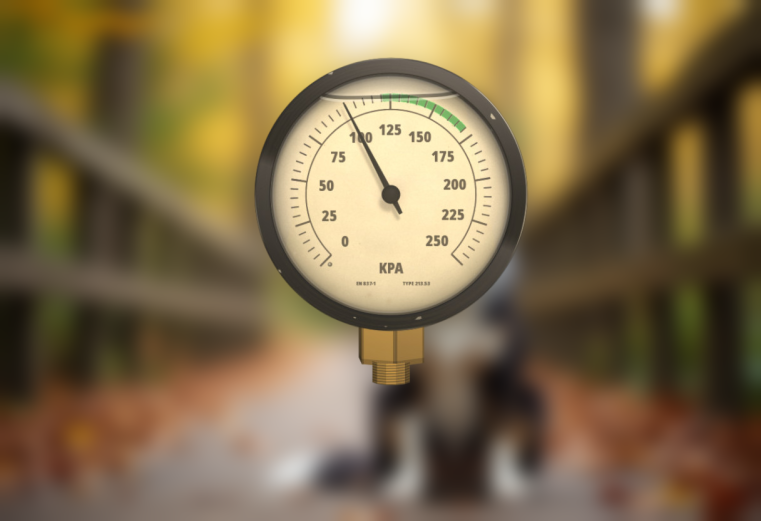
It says {"value": 100, "unit": "kPa"}
